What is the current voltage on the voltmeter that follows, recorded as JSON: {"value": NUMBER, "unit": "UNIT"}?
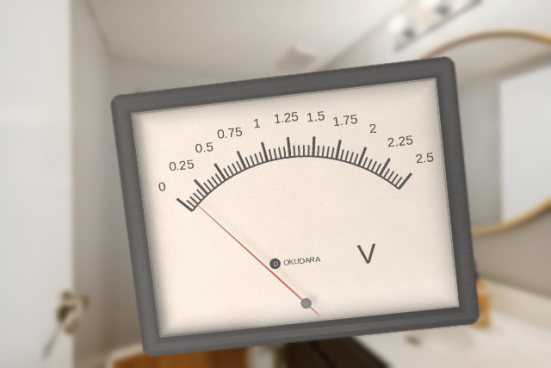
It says {"value": 0.1, "unit": "V"}
